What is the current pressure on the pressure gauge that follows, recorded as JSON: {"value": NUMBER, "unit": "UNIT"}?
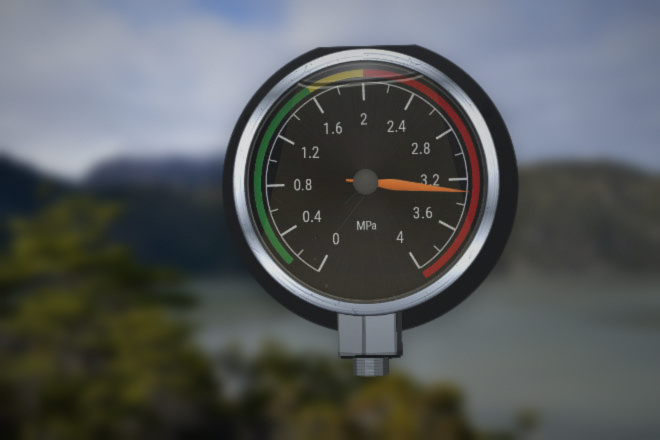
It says {"value": 3.3, "unit": "MPa"}
